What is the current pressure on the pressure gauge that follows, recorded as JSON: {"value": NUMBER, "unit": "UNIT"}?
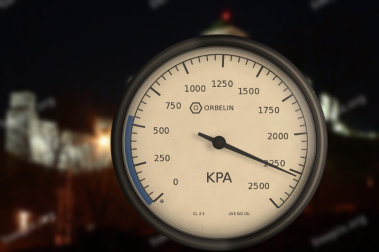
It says {"value": 2275, "unit": "kPa"}
